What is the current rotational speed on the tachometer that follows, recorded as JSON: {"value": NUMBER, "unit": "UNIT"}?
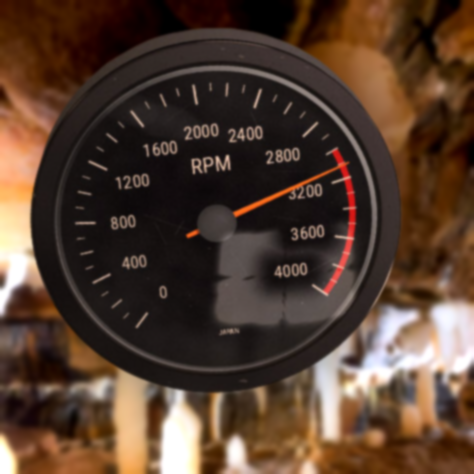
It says {"value": 3100, "unit": "rpm"}
